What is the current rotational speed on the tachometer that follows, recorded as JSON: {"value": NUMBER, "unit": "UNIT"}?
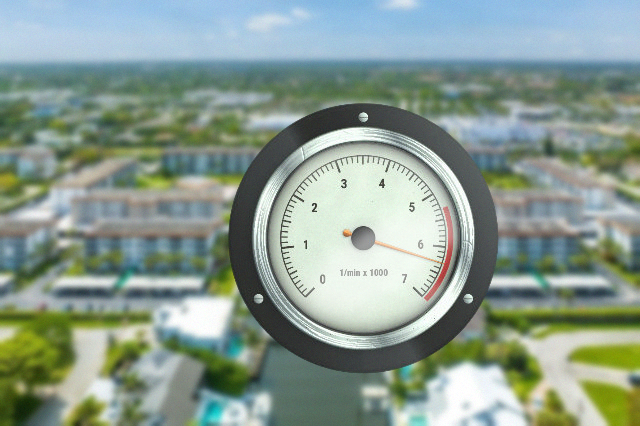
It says {"value": 6300, "unit": "rpm"}
